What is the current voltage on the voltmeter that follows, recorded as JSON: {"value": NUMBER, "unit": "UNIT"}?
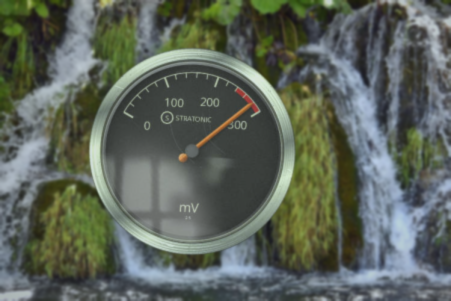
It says {"value": 280, "unit": "mV"}
